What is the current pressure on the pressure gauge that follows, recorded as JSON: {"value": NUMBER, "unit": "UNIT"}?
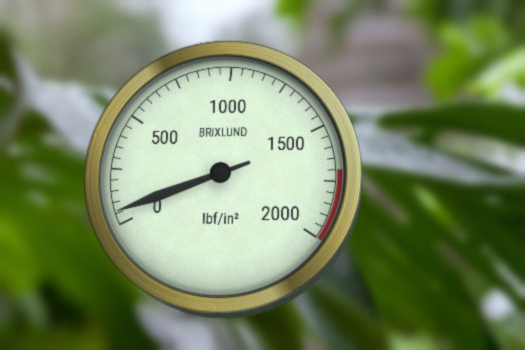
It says {"value": 50, "unit": "psi"}
